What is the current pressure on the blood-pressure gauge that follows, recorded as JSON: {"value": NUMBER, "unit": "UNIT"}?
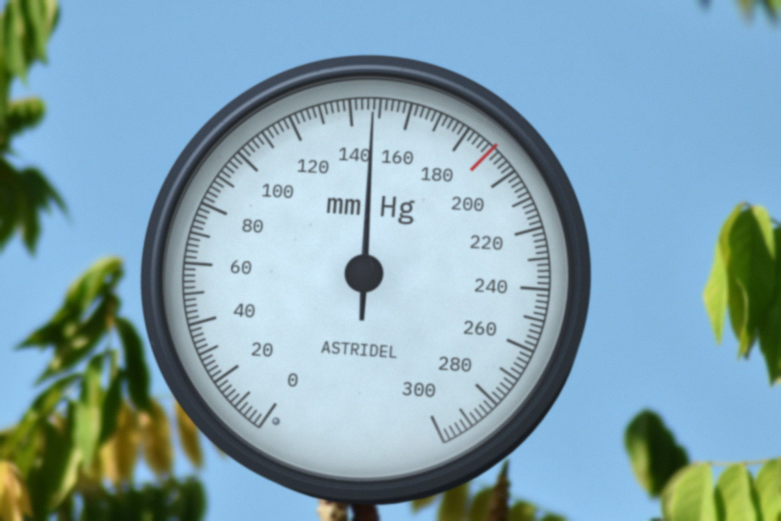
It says {"value": 148, "unit": "mmHg"}
